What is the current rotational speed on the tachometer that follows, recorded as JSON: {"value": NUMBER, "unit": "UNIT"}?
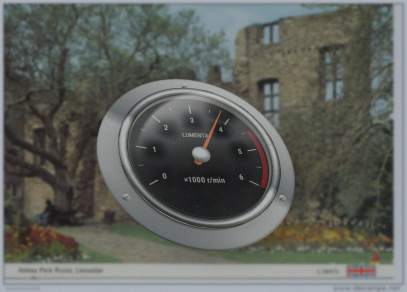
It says {"value": 3750, "unit": "rpm"}
